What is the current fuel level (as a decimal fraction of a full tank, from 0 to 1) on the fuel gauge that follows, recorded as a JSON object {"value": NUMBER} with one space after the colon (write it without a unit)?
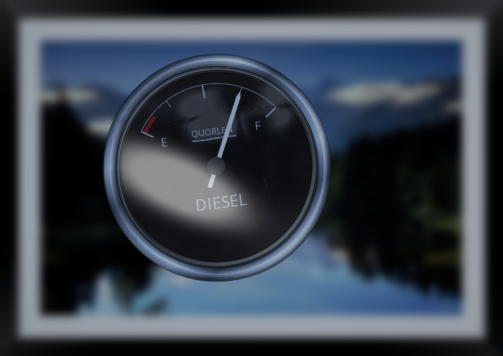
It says {"value": 0.75}
